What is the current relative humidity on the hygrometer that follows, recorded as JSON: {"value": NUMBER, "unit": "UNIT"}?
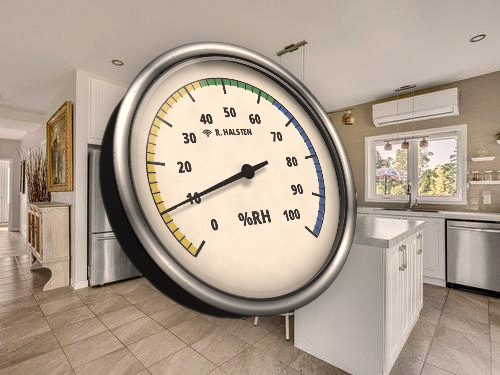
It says {"value": 10, "unit": "%"}
